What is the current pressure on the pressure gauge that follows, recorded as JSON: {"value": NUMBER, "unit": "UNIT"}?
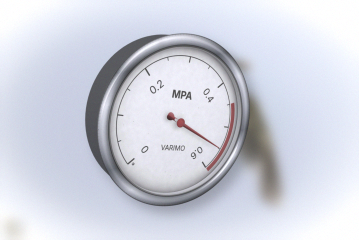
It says {"value": 0.55, "unit": "MPa"}
